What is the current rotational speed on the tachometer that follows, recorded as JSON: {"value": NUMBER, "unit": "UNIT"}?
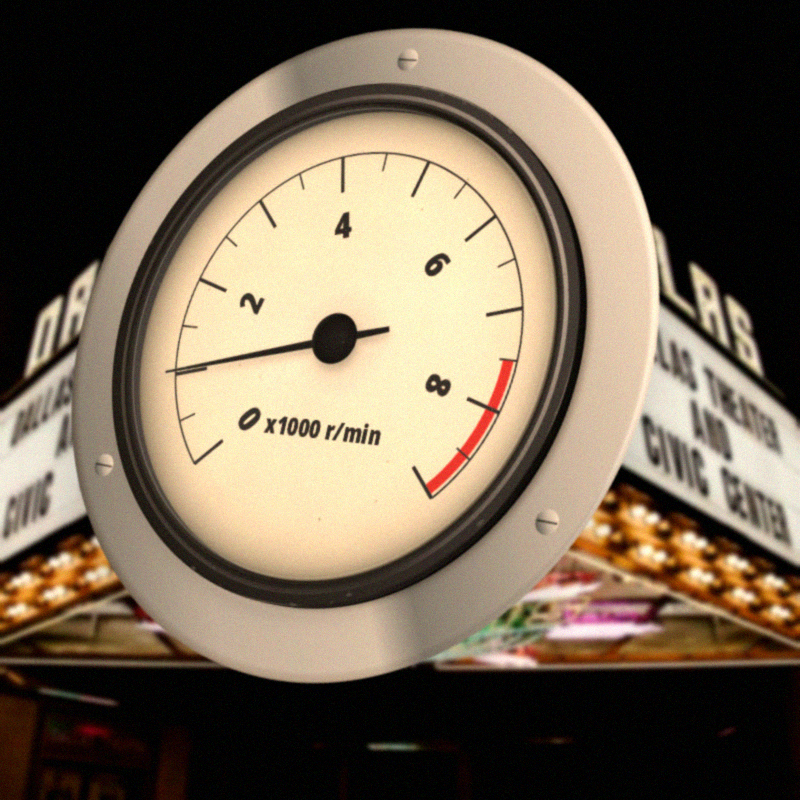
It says {"value": 1000, "unit": "rpm"}
